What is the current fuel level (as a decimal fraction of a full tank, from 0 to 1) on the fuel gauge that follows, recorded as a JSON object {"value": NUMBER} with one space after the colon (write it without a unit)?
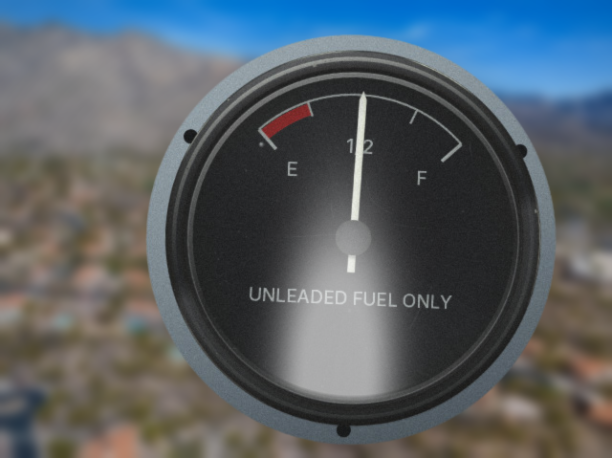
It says {"value": 0.5}
